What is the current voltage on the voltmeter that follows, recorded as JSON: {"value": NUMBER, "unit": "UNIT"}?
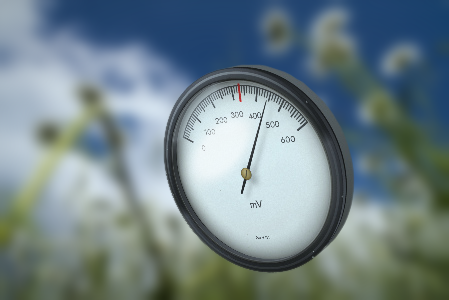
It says {"value": 450, "unit": "mV"}
